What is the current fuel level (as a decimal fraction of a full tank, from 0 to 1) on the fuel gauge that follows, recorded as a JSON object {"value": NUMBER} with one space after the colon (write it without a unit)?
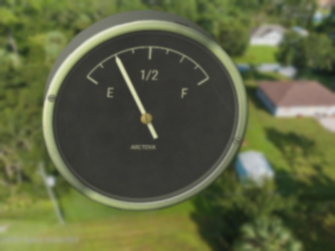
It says {"value": 0.25}
